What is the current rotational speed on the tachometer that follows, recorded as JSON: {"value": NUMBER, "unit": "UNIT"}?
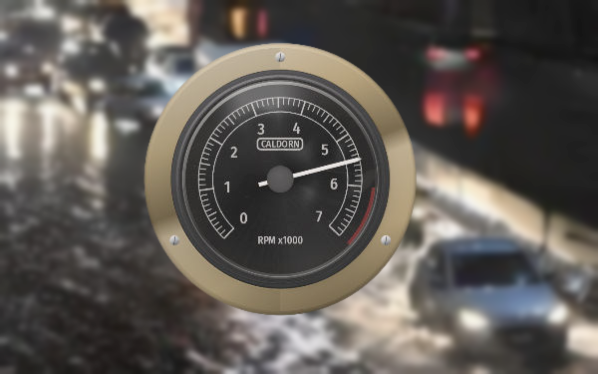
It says {"value": 5500, "unit": "rpm"}
